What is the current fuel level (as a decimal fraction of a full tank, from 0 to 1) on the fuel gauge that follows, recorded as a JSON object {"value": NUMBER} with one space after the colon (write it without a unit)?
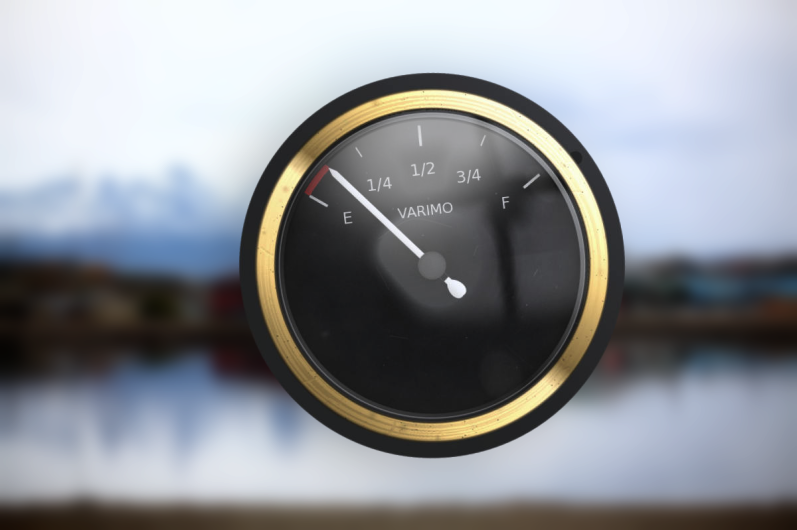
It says {"value": 0.125}
